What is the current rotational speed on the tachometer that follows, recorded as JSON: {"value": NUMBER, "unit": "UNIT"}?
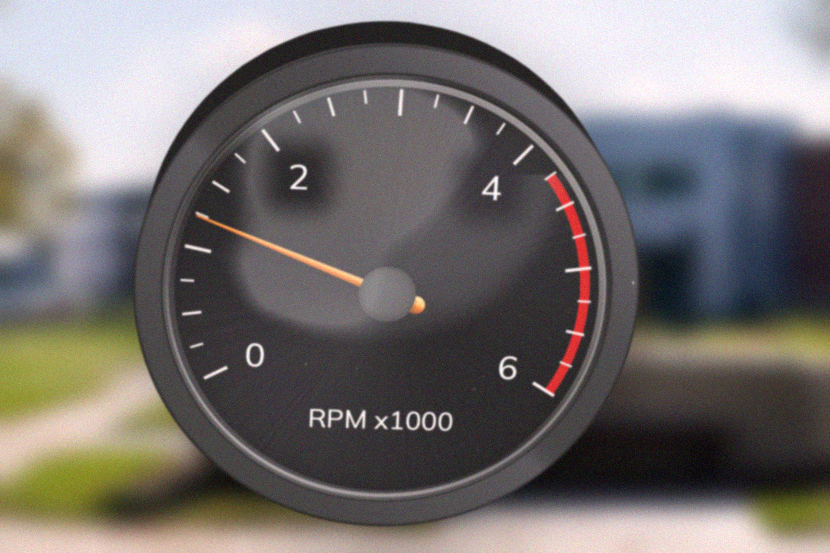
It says {"value": 1250, "unit": "rpm"}
